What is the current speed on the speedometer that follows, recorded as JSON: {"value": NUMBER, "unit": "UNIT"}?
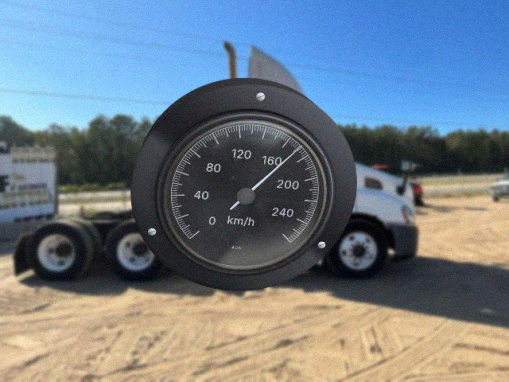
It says {"value": 170, "unit": "km/h"}
